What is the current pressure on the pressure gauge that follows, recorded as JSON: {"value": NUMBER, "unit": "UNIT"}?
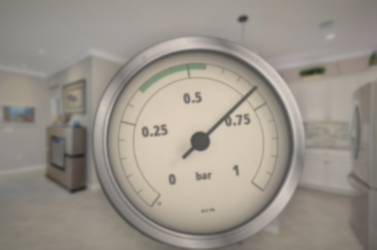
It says {"value": 0.7, "unit": "bar"}
